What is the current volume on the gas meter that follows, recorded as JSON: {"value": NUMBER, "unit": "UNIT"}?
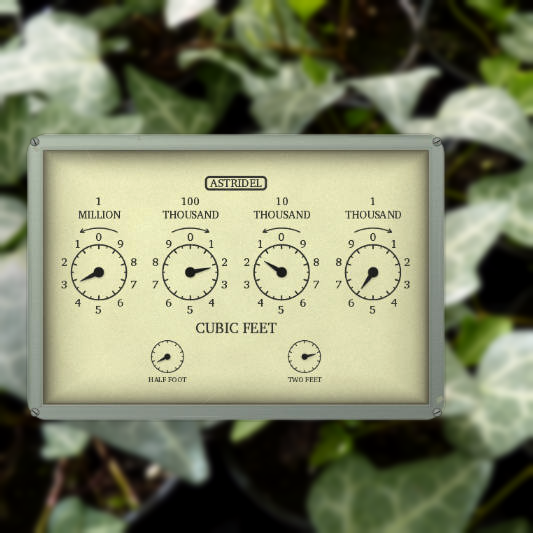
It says {"value": 321600, "unit": "ft³"}
